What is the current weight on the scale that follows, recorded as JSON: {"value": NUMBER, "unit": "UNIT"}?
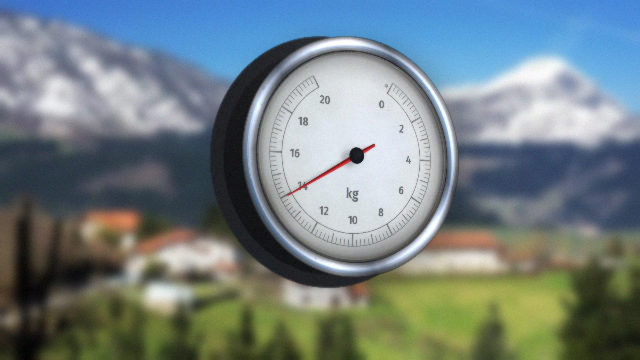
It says {"value": 14, "unit": "kg"}
